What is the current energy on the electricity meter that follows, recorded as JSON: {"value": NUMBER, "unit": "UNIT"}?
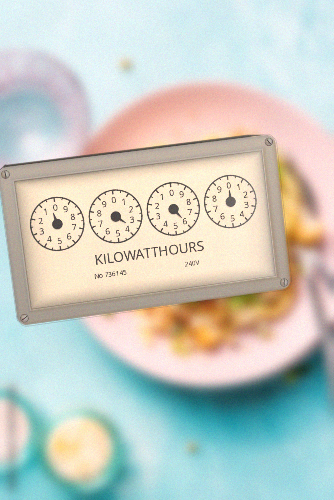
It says {"value": 360, "unit": "kWh"}
